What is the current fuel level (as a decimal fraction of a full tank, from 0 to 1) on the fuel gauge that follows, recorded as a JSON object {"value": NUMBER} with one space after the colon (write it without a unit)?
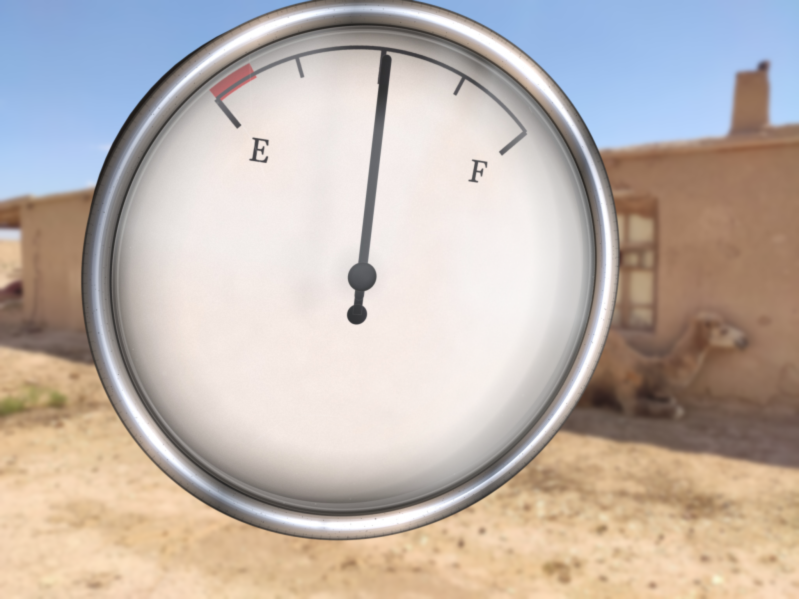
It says {"value": 0.5}
